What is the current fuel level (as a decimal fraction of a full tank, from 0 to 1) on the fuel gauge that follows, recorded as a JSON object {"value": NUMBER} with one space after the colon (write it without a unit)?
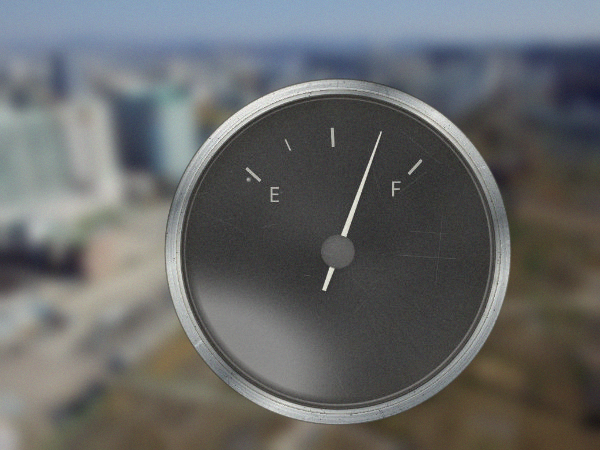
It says {"value": 0.75}
